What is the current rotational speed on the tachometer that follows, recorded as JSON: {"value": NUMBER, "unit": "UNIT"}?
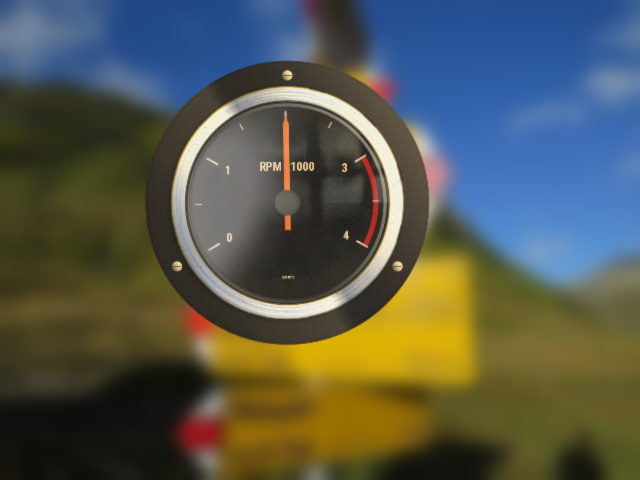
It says {"value": 2000, "unit": "rpm"}
